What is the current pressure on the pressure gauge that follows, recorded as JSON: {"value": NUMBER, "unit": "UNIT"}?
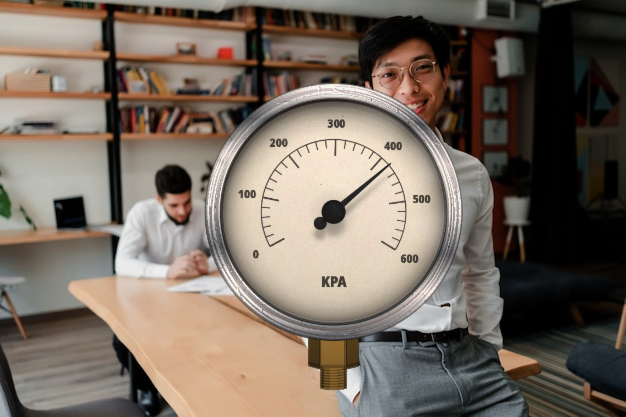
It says {"value": 420, "unit": "kPa"}
